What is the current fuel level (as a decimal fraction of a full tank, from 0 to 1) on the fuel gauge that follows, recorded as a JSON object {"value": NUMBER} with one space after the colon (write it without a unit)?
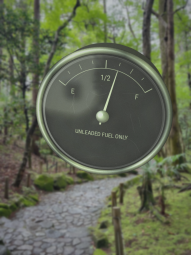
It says {"value": 0.625}
